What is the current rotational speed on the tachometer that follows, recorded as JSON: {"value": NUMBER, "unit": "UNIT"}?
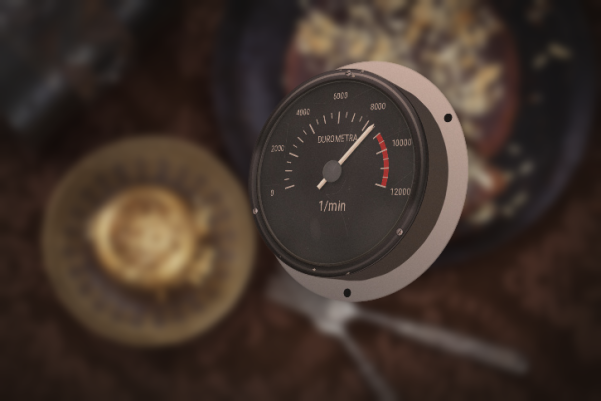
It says {"value": 8500, "unit": "rpm"}
